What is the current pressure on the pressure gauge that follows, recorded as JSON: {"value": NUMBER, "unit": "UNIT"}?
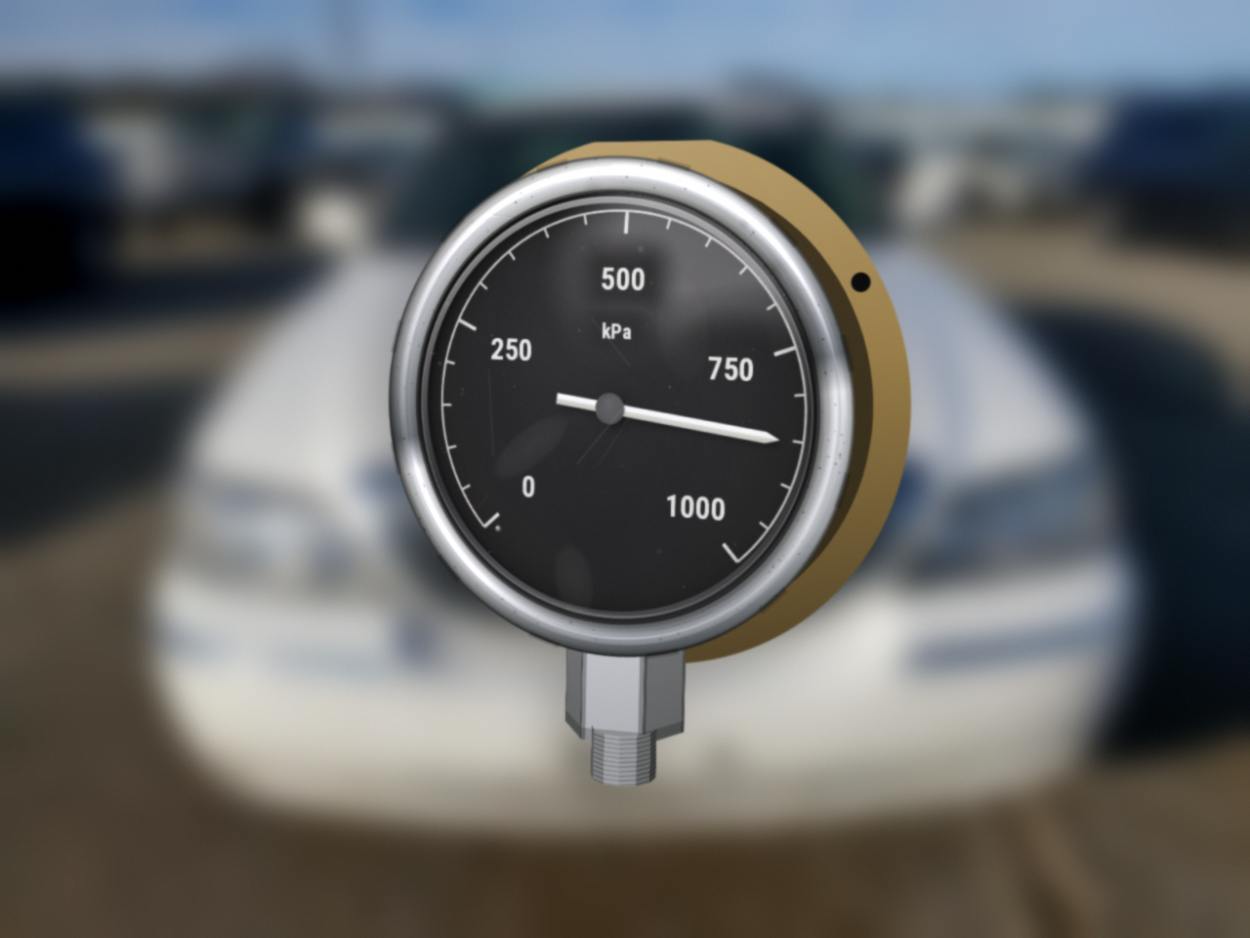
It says {"value": 850, "unit": "kPa"}
